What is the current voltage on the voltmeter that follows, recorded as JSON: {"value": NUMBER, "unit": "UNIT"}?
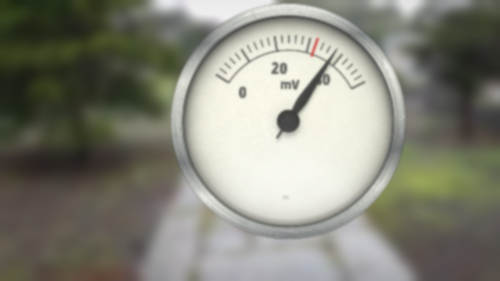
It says {"value": 38, "unit": "mV"}
